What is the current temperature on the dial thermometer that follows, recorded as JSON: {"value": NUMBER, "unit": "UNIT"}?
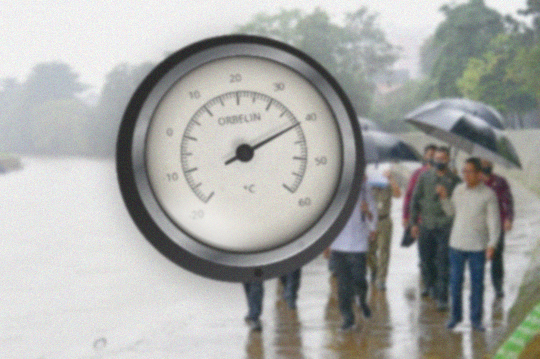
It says {"value": 40, "unit": "°C"}
